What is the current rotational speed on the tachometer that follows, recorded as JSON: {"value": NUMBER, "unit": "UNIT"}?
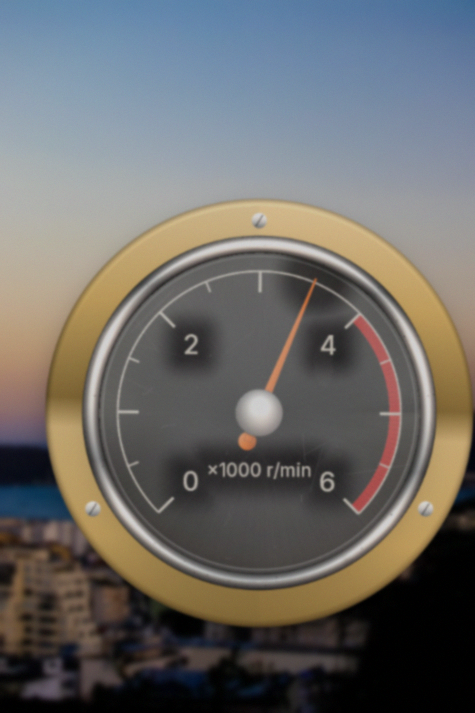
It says {"value": 3500, "unit": "rpm"}
